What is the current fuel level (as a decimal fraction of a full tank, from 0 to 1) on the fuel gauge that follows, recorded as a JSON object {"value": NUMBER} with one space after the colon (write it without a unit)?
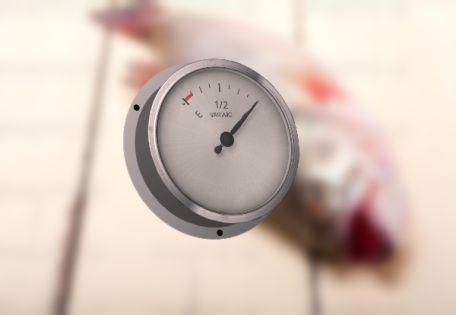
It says {"value": 1}
